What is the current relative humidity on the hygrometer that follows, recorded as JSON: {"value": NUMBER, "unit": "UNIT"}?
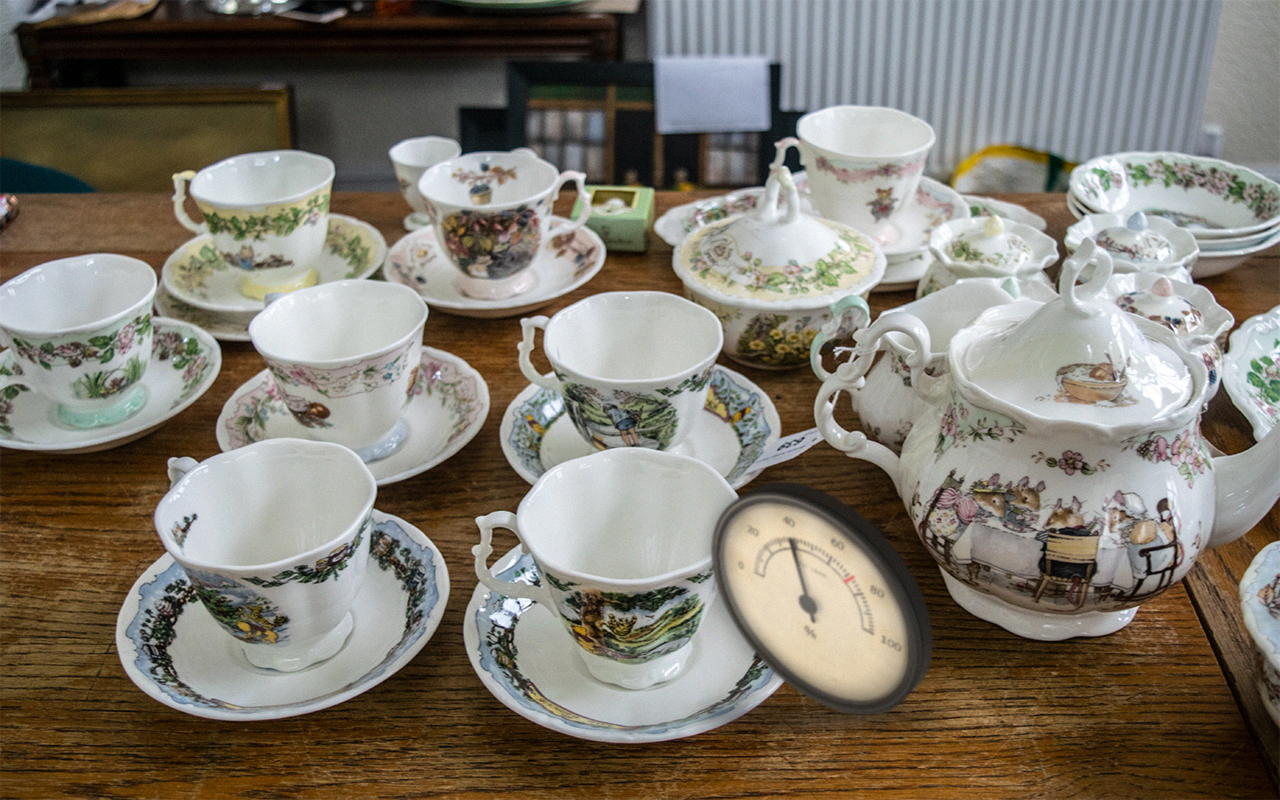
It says {"value": 40, "unit": "%"}
